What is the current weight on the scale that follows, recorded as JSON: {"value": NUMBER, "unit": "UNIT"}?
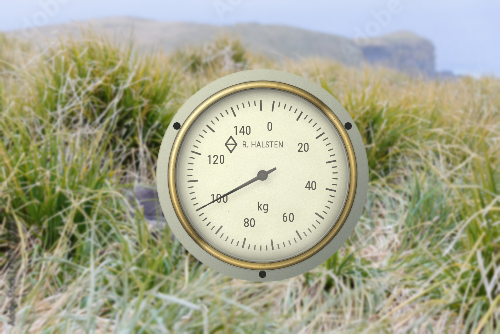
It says {"value": 100, "unit": "kg"}
